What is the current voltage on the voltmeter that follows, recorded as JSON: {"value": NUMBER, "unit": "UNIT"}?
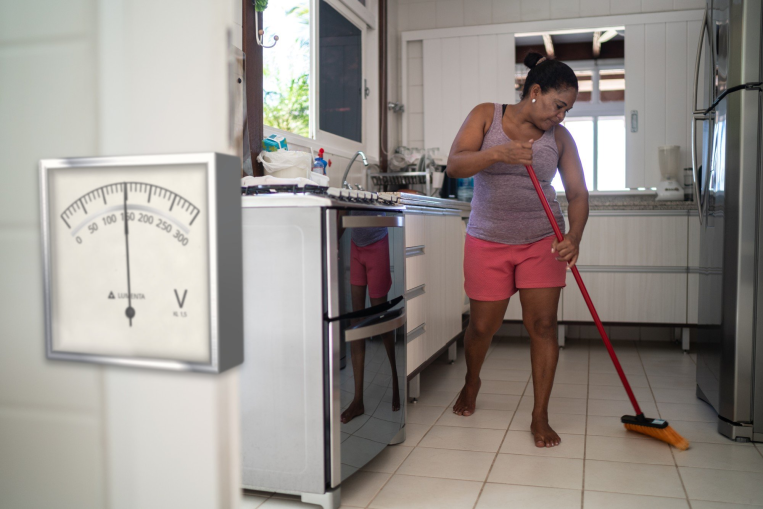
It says {"value": 150, "unit": "V"}
